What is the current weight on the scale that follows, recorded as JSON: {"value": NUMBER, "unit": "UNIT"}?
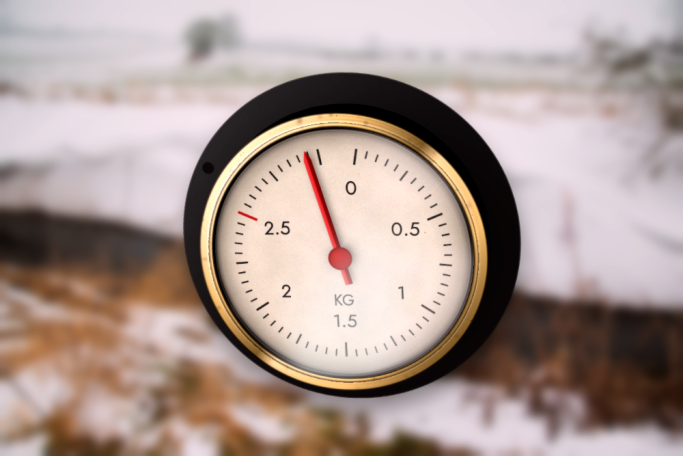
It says {"value": 2.95, "unit": "kg"}
